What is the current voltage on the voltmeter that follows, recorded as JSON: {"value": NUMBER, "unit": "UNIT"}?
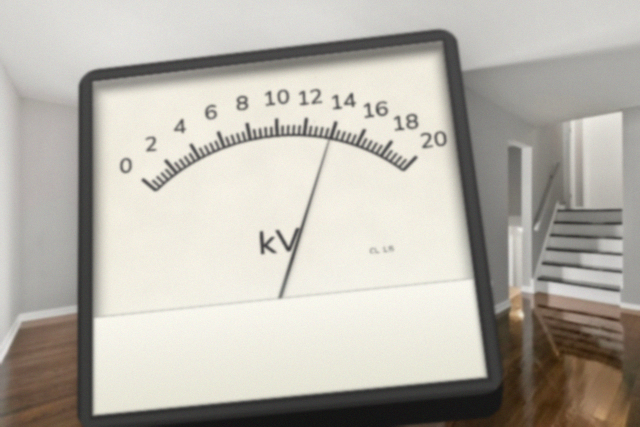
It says {"value": 14, "unit": "kV"}
